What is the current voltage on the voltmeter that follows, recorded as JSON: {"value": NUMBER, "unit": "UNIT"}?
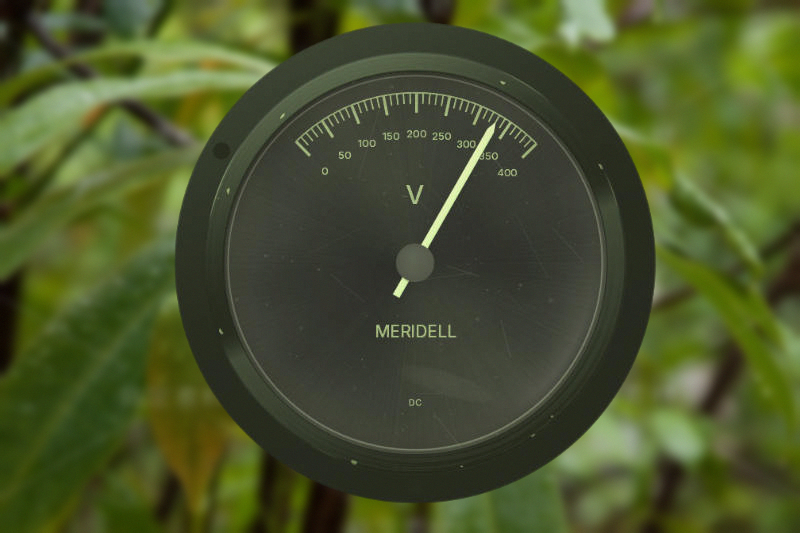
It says {"value": 330, "unit": "V"}
